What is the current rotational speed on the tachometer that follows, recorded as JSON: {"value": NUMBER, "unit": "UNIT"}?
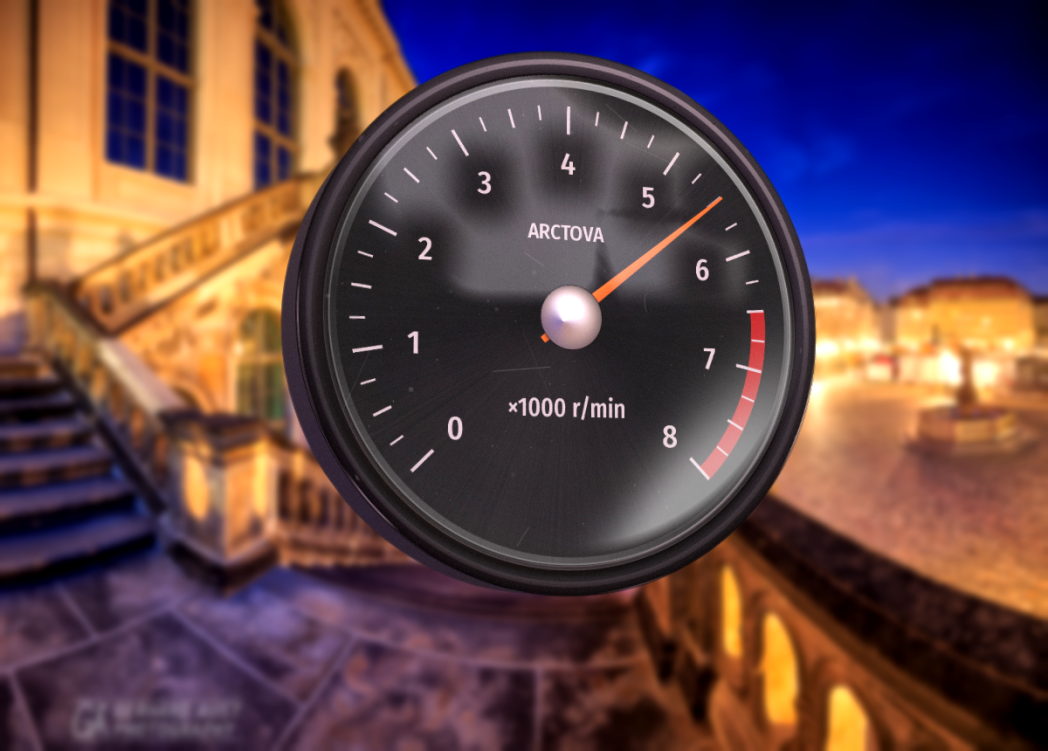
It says {"value": 5500, "unit": "rpm"}
